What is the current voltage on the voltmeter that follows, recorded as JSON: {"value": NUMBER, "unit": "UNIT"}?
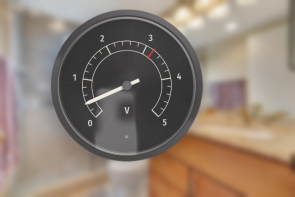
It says {"value": 0.4, "unit": "V"}
